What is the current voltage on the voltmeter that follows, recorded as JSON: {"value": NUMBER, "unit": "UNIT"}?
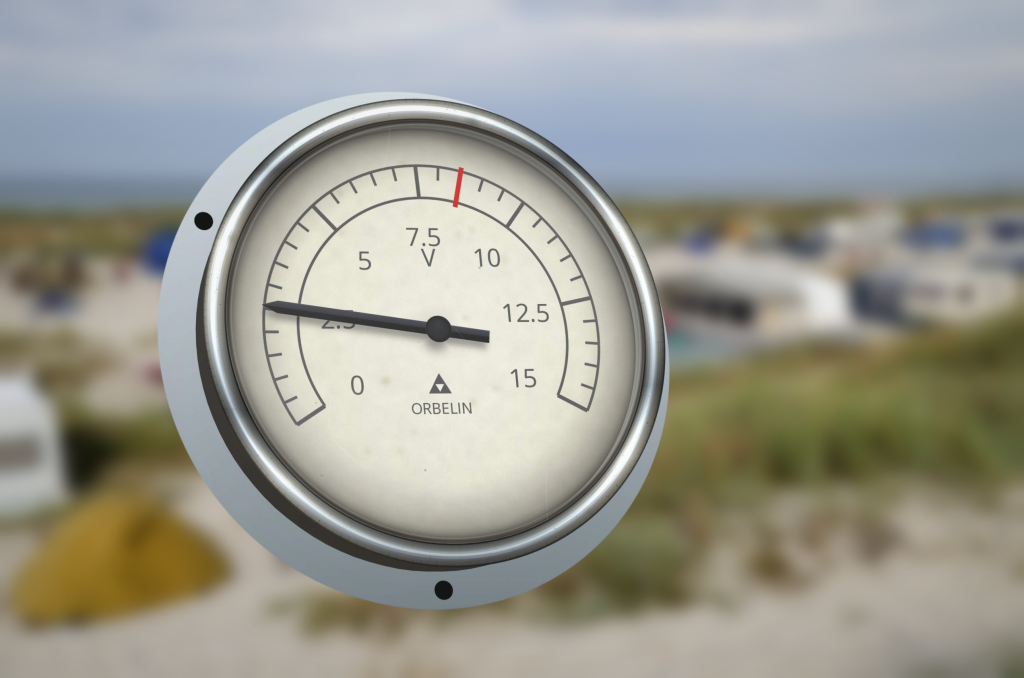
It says {"value": 2.5, "unit": "V"}
